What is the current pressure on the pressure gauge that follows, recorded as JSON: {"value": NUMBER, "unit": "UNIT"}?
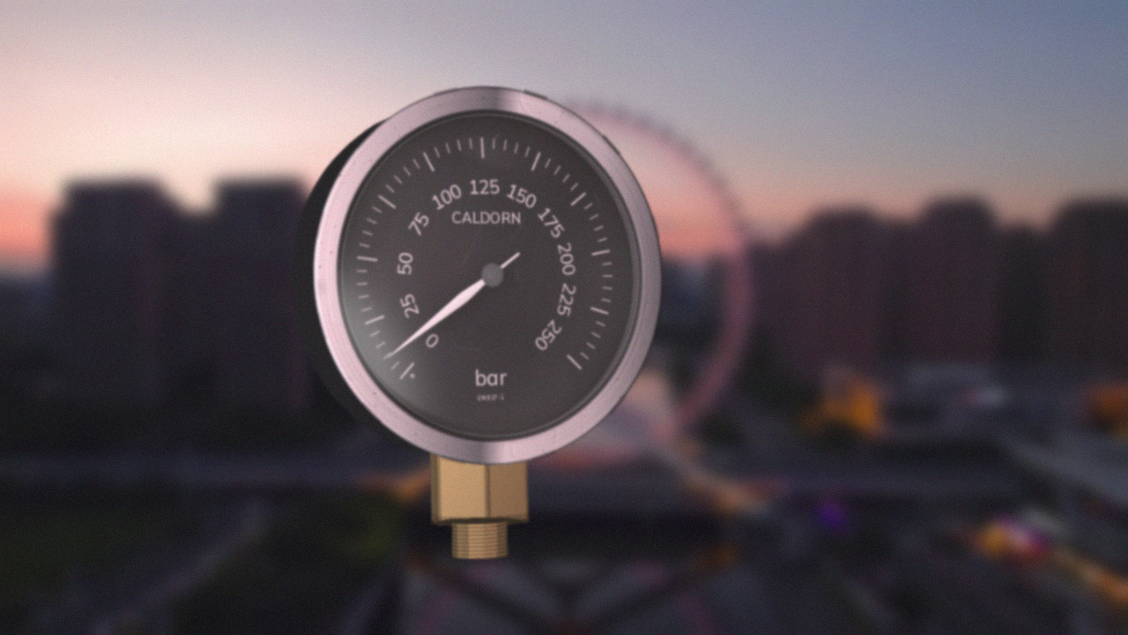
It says {"value": 10, "unit": "bar"}
